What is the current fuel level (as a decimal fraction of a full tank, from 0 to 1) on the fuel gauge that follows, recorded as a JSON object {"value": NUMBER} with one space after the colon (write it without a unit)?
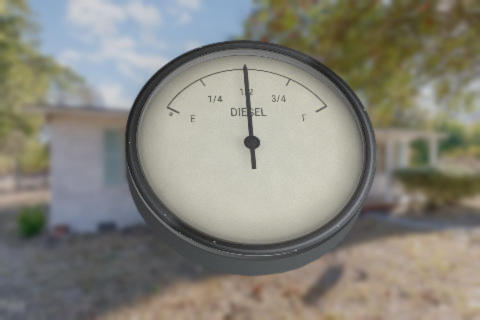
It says {"value": 0.5}
